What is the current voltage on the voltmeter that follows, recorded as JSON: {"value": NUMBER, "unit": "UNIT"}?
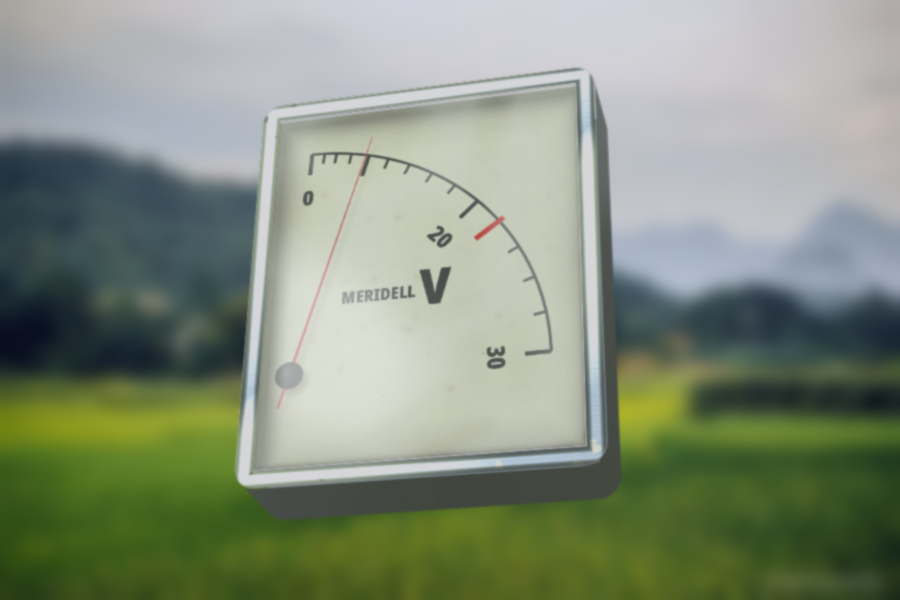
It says {"value": 10, "unit": "V"}
